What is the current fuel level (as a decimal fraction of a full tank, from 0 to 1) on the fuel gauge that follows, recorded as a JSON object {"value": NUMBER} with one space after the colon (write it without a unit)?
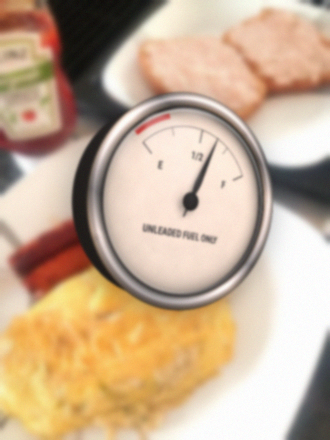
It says {"value": 0.625}
